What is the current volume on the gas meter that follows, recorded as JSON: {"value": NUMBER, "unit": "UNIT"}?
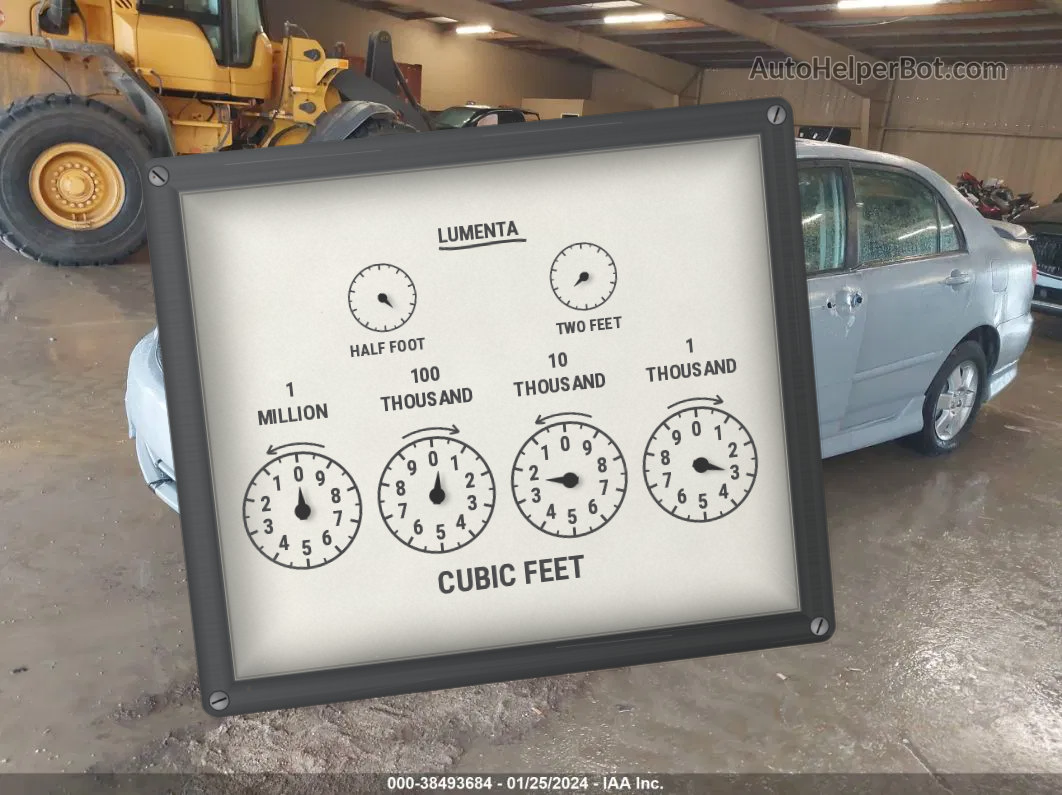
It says {"value": 2300, "unit": "ft³"}
